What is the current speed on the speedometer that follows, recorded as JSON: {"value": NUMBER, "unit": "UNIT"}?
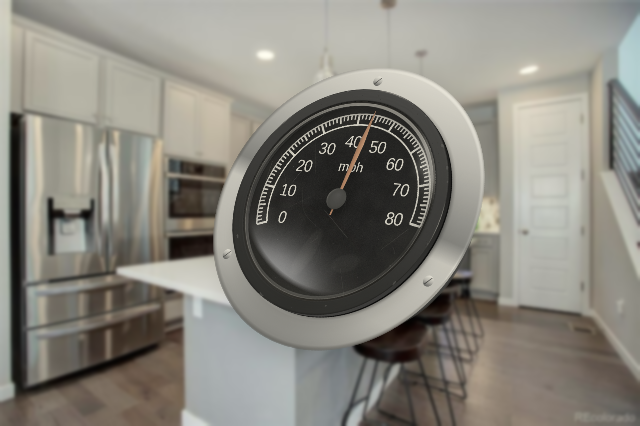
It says {"value": 45, "unit": "mph"}
